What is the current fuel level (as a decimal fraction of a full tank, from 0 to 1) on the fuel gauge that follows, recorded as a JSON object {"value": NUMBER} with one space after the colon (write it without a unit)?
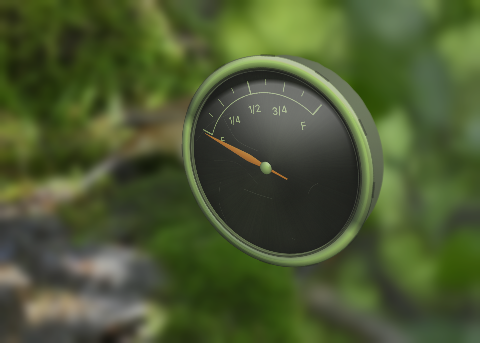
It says {"value": 0}
